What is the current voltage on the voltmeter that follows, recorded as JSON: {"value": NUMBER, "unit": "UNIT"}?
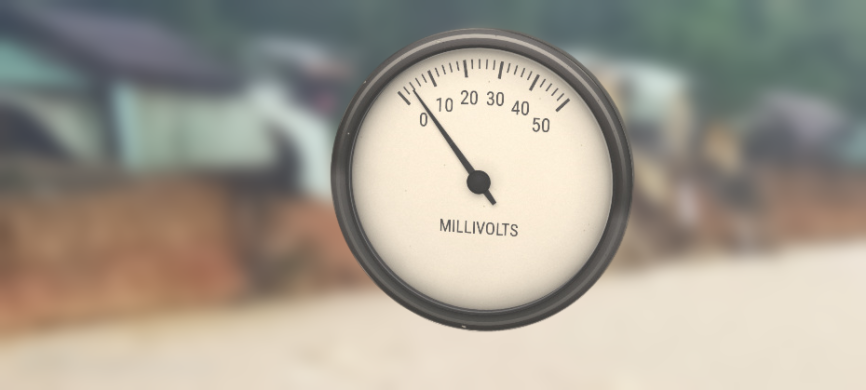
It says {"value": 4, "unit": "mV"}
